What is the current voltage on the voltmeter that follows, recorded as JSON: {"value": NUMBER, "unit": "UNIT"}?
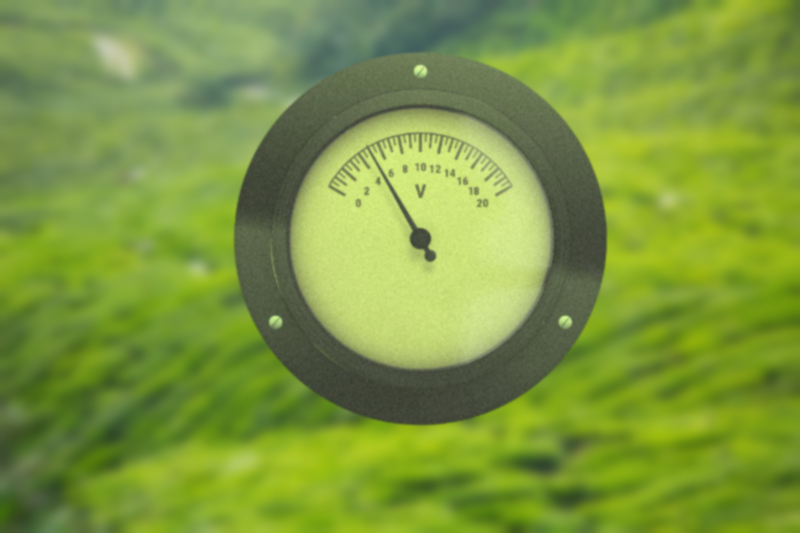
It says {"value": 5, "unit": "V"}
